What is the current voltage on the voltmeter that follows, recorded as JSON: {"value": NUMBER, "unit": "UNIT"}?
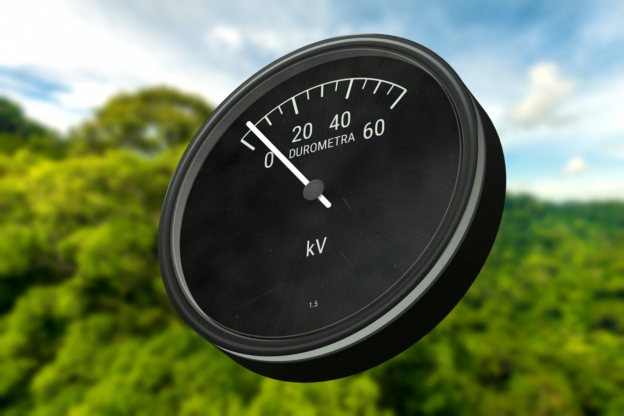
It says {"value": 5, "unit": "kV"}
